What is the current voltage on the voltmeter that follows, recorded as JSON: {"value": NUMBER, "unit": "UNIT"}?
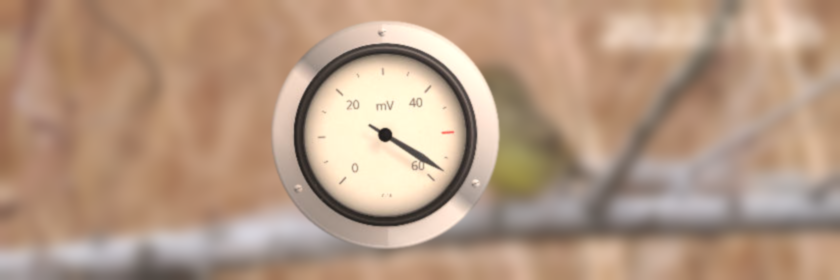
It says {"value": 57.5, "unit": "mV"}
